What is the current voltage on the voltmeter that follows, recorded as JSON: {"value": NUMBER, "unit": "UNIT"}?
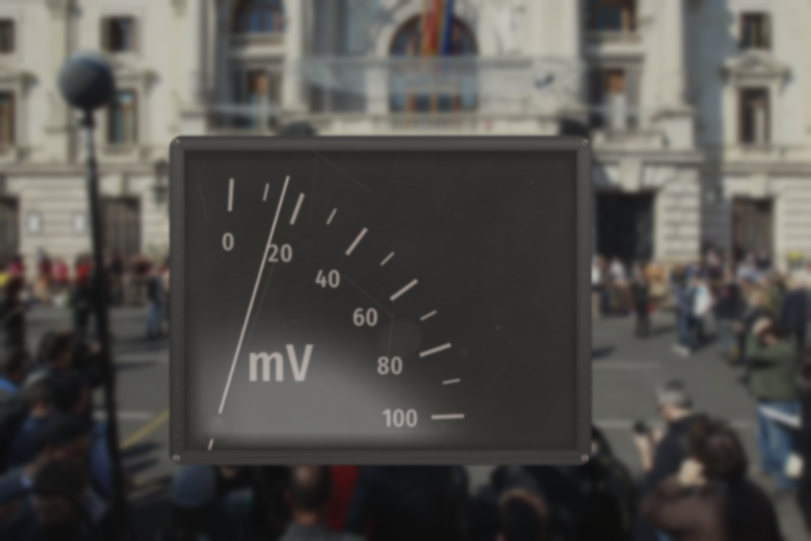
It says {"value": 15, "unit": "mV"}
